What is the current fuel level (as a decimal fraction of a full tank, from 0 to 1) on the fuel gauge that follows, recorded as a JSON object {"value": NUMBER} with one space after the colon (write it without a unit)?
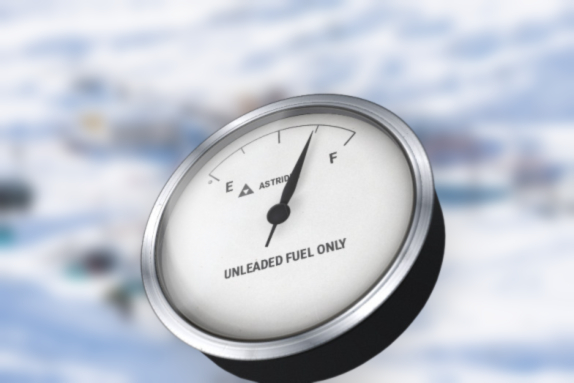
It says {"value": 0.75}
